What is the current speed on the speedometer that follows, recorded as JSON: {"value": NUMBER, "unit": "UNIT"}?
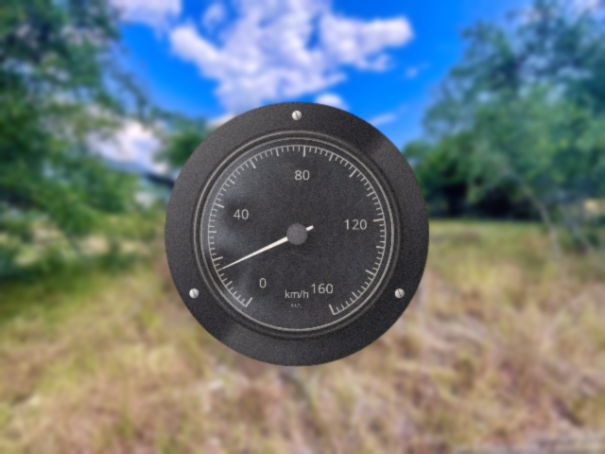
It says {"value": 16, "unit": "km/h"}
